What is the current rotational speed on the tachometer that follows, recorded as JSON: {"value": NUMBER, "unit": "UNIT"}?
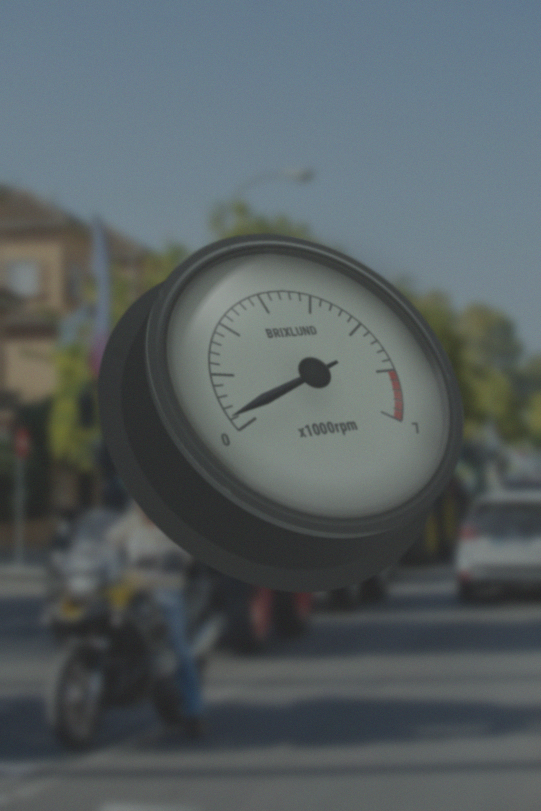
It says {"value": 200, "unit": "rpm"}
